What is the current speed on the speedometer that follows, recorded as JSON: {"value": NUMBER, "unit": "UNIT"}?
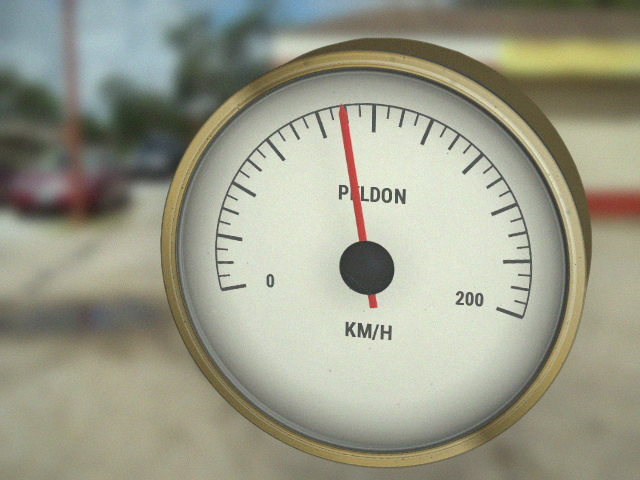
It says {"value": 90, "unit": "km/h"}
